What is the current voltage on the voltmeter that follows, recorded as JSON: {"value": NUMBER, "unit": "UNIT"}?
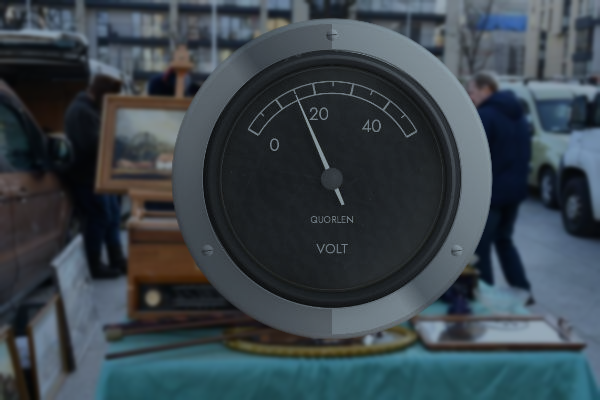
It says {"value": 15, "unit": "V"}
